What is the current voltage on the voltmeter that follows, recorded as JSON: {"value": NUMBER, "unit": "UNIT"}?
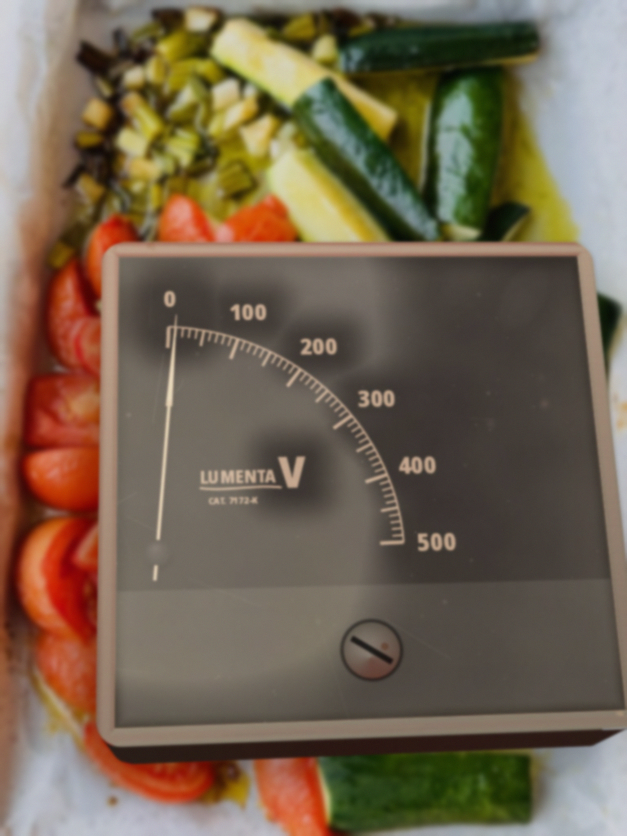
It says {"value": 10, "unit": "V"}
